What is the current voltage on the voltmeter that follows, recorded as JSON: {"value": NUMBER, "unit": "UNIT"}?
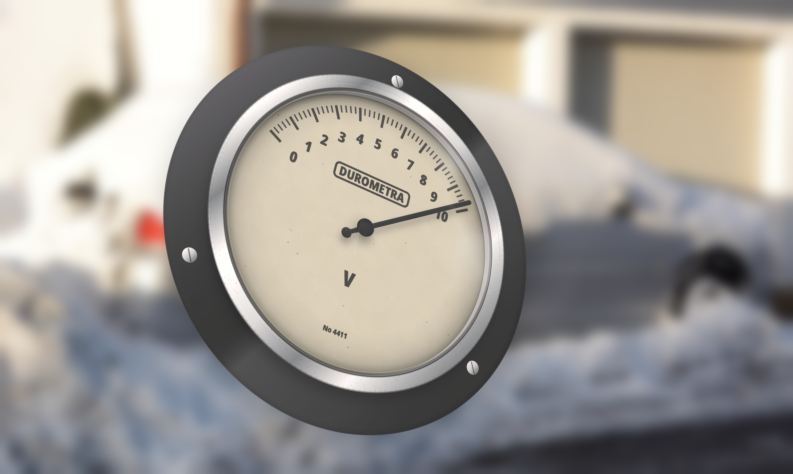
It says {"value": 9.8, "unit": "V"}
